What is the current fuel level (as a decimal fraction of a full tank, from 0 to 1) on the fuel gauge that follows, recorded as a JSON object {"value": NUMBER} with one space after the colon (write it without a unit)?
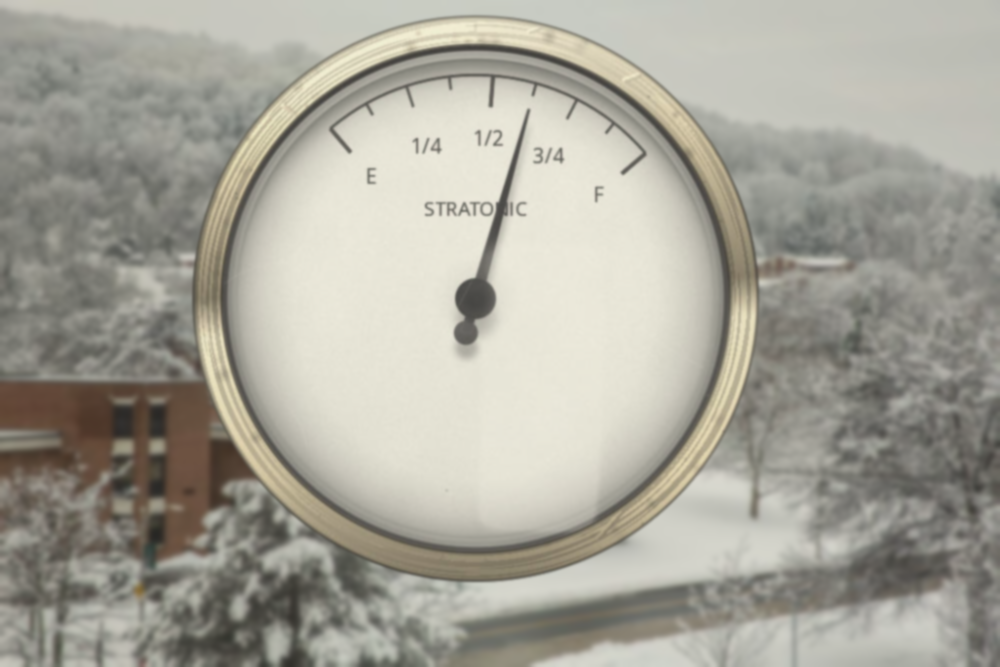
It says {"value": 0.625}
